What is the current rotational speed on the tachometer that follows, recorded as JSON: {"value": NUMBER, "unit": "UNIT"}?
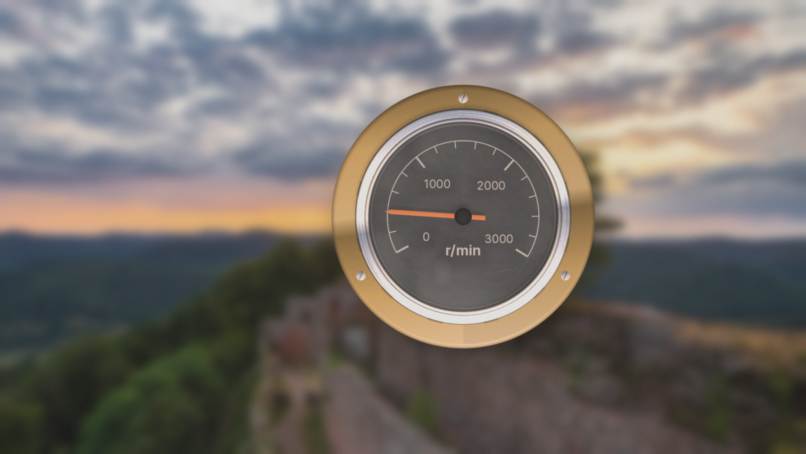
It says {"value": 400, "unit": "rpm"}
